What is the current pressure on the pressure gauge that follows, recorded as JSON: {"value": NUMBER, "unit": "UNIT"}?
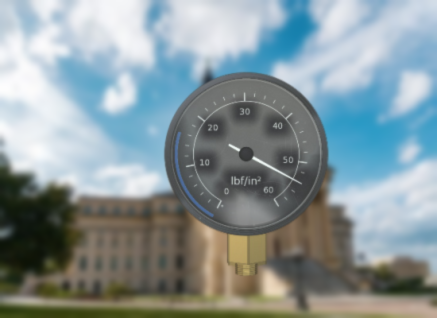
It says {"value": 54, "unit": "psi"}
